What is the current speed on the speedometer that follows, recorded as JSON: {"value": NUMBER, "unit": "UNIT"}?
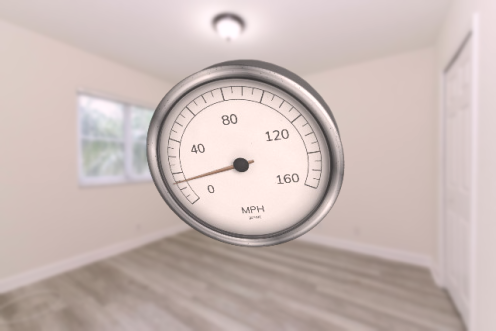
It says {"value": 15, "unit": "mph"}
